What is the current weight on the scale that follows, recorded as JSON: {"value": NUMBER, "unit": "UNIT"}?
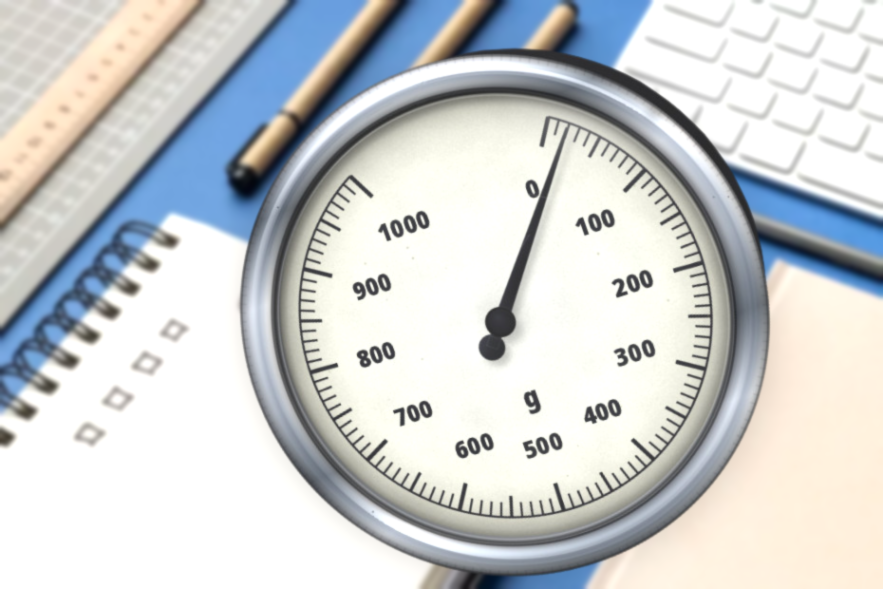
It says {"value": 20, "unit": "g"}
